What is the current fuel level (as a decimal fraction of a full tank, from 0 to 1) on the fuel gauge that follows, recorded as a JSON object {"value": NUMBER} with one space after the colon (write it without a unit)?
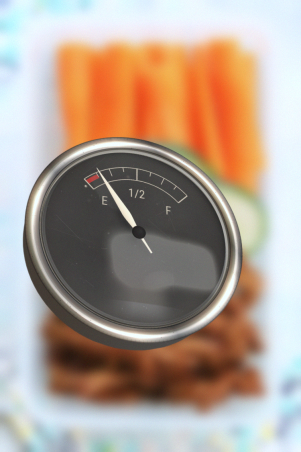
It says {"value": 0.125}
